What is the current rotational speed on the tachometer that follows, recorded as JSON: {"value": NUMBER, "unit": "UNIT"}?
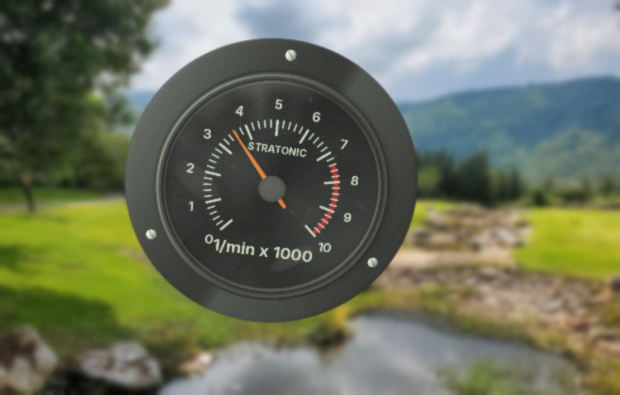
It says {"value": 3600, "unit": "rpm"}
